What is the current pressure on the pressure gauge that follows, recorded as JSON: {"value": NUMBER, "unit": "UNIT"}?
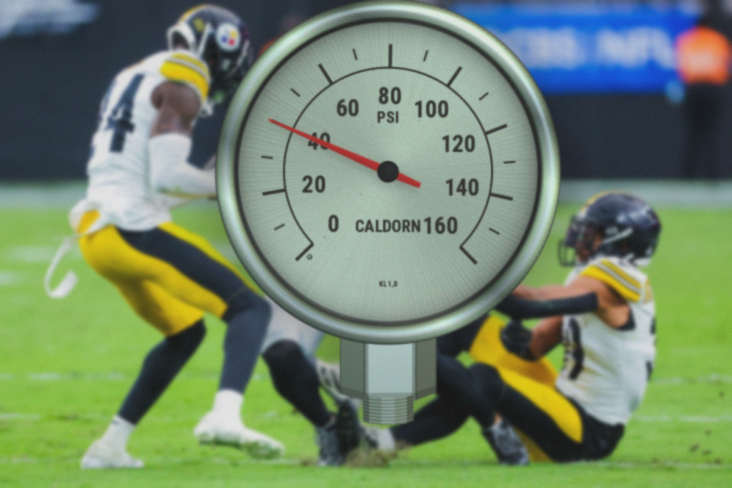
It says {"value": 40, "unit": "psi"}
